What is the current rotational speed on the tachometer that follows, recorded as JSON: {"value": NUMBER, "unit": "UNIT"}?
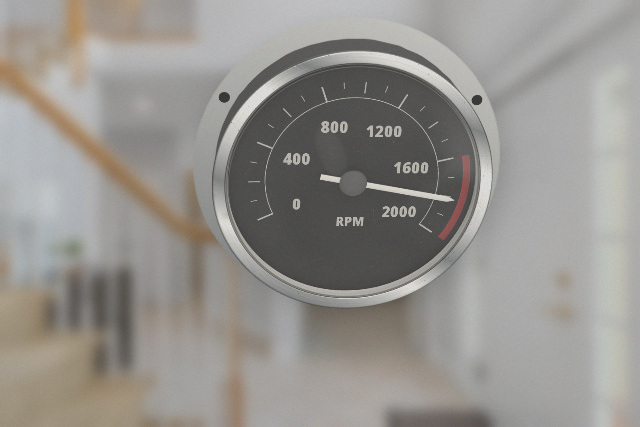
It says {"value": 1800, "unit": "rpm"}
